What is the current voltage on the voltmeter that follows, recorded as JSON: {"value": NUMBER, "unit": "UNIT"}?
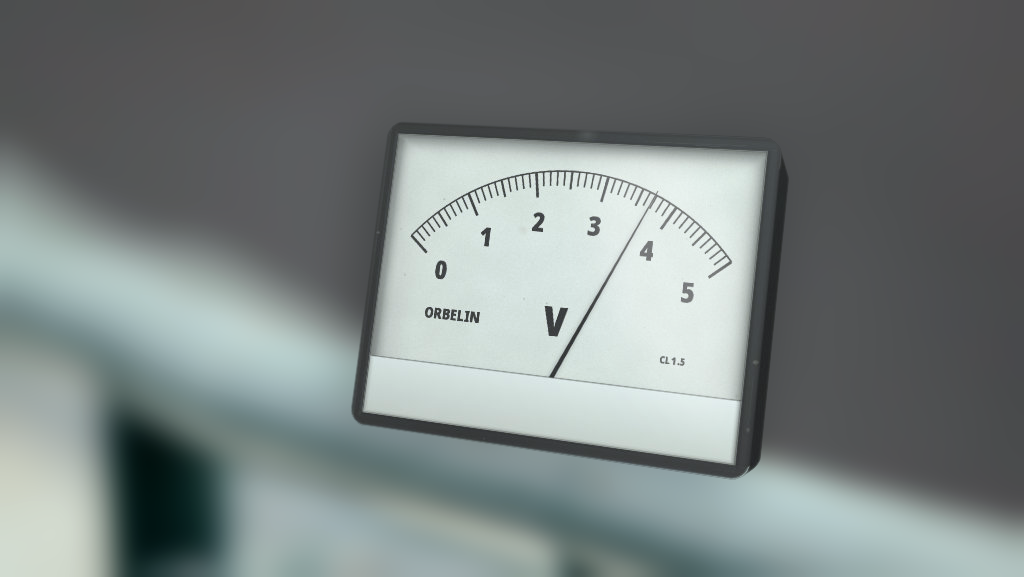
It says {"value": 3.7, "unit": "V"}
